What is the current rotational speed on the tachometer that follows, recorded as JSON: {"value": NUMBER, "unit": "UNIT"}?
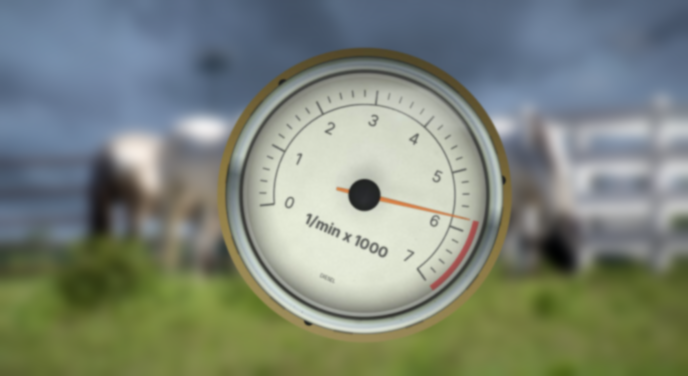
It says {"value": 5800, "unit": "rpm"}
